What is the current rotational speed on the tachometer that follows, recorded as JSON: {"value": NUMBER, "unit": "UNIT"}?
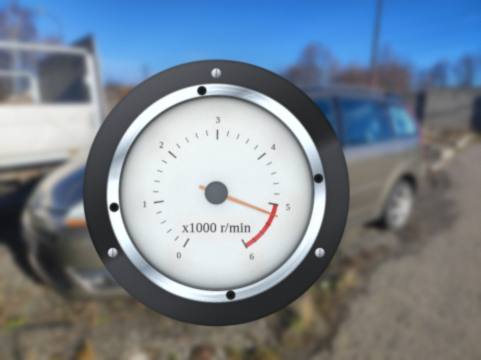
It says {"value": 5200, "unit": "rpm"}
